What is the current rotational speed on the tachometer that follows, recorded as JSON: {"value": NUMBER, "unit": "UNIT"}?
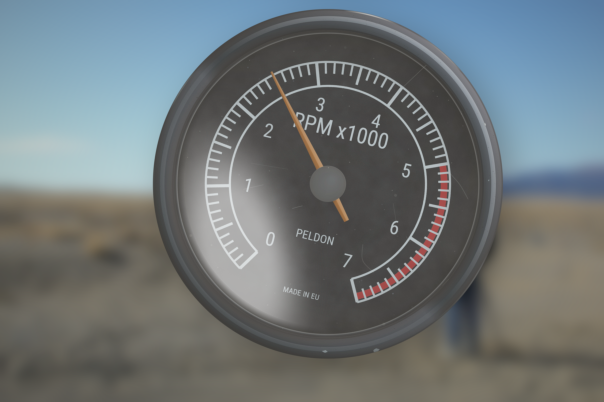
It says {"value": 2500, "unit": "rpm"}
